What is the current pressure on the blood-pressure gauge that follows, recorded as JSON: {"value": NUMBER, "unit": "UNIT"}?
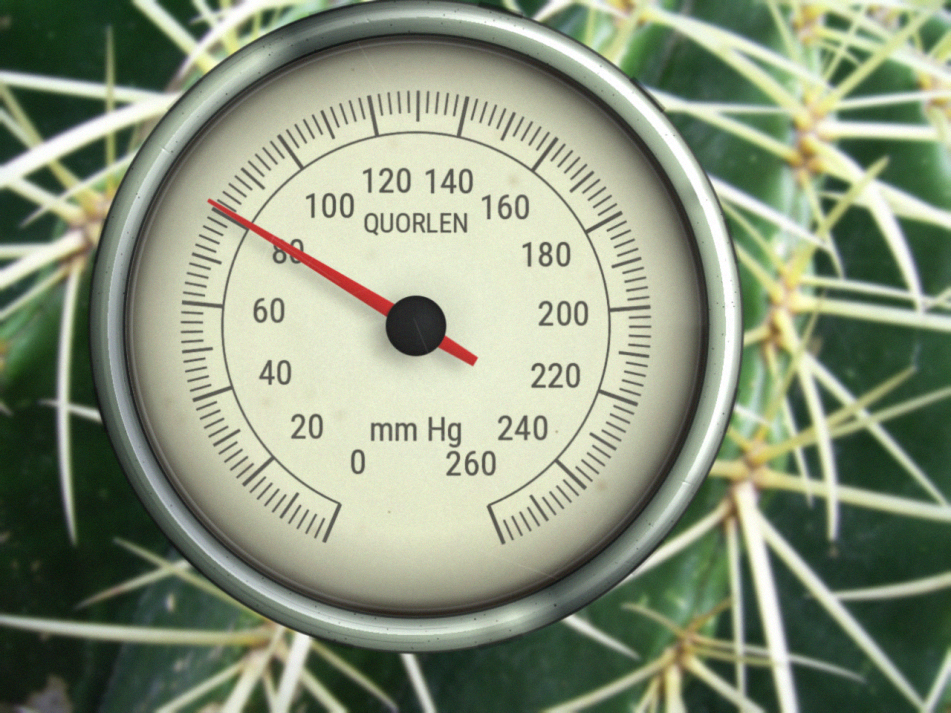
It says {"value": 81, "unit": "mmHg"}
